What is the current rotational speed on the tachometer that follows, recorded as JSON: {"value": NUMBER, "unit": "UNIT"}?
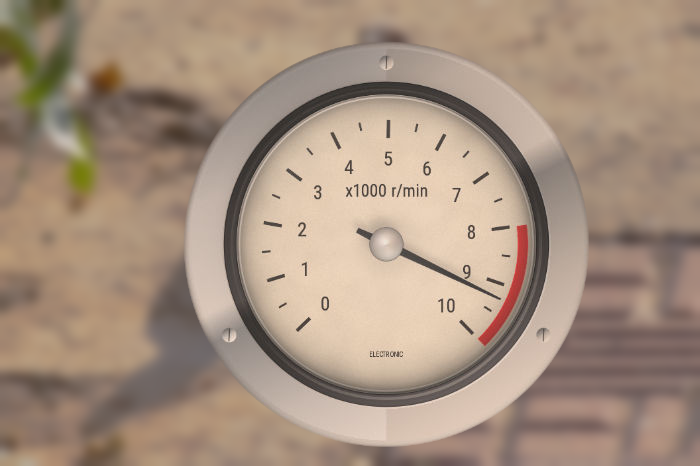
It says {"value": 9250, "unit": "rpm"}
